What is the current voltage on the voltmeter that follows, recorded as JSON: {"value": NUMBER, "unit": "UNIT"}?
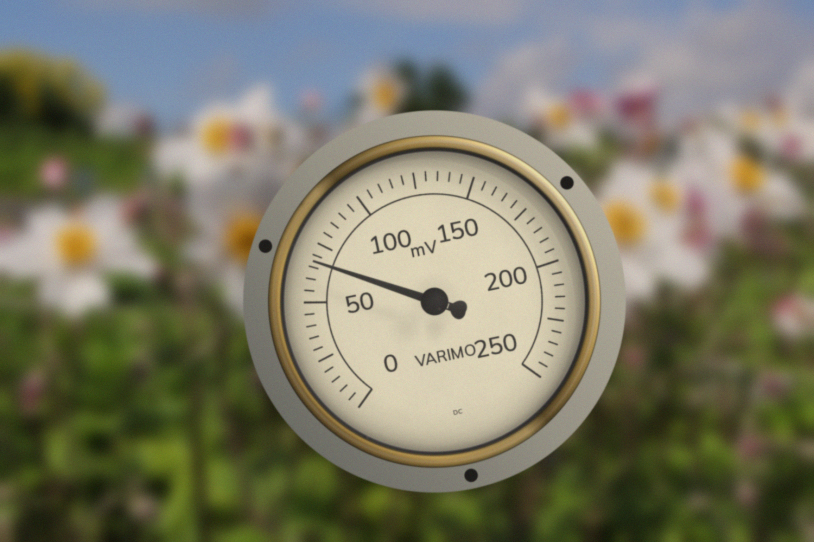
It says {"value": 67.5, "unit": "mV"}
